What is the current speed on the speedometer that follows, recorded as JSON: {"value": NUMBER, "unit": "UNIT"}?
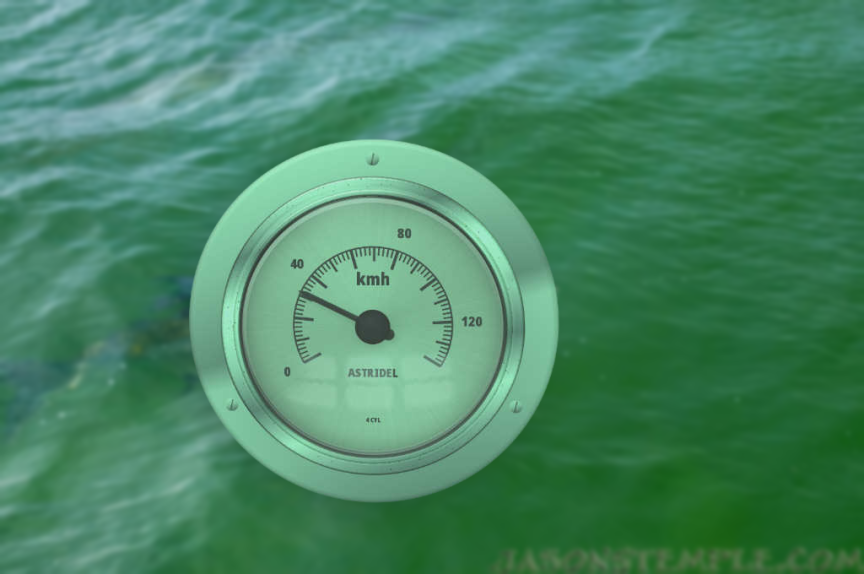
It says {"value": 32, "unit": "km/h"}
